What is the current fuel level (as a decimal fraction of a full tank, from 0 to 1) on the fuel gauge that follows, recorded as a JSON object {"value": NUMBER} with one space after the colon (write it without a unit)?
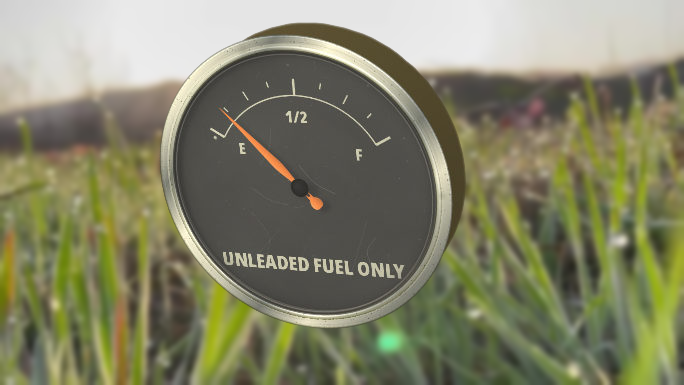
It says {"value": 0.125}
